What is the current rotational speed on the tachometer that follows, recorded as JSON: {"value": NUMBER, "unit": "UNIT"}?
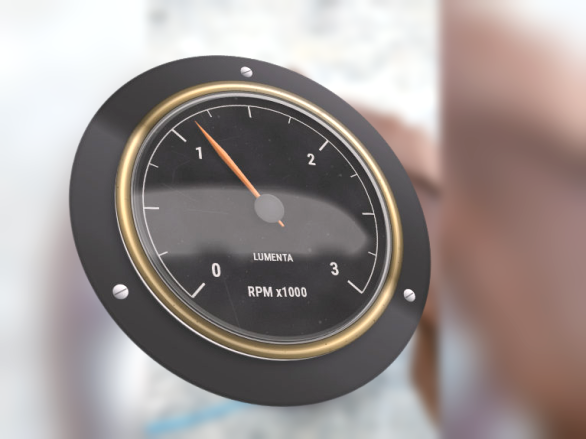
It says {"value": 1125, "unit": "rpm"}
